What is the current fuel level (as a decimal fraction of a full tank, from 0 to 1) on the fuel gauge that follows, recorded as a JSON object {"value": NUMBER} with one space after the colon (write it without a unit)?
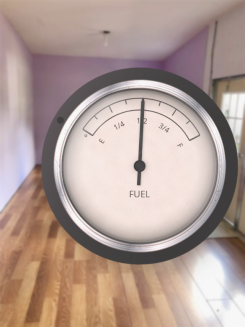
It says {"value": 0.5}
